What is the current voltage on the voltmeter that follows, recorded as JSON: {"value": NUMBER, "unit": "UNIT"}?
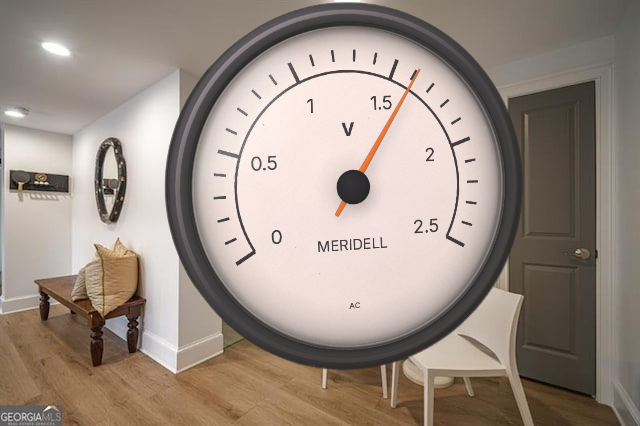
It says {"value": 1.6, "unit": "V"}
